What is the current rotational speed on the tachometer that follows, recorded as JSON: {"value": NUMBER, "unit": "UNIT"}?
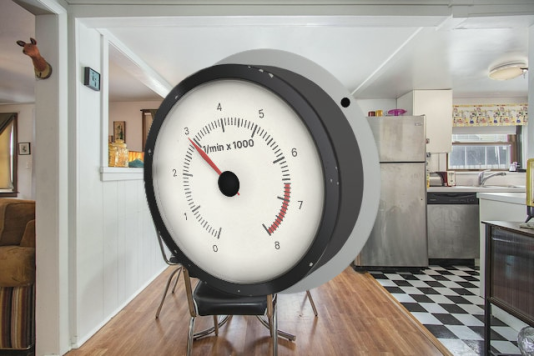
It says {"value": 3000, "unit": "rpm"}
